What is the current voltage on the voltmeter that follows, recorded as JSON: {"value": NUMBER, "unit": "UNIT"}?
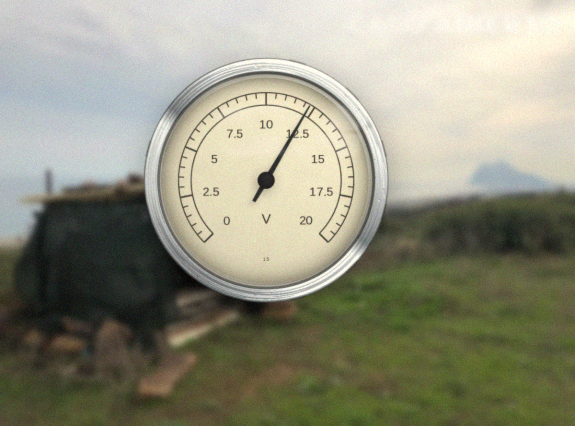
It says {"value": 12.25, "unit": "V"}
